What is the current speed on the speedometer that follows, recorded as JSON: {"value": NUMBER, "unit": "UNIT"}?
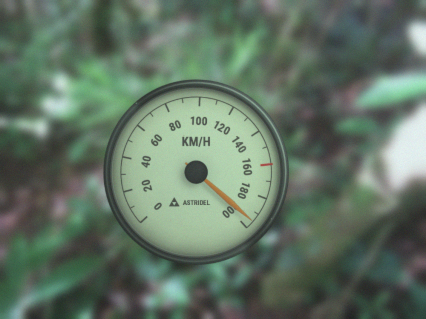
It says {"value": 195, "unit": "km/h"}
